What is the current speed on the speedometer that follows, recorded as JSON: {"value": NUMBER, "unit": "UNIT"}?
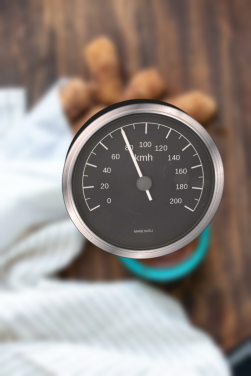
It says {"value": 80, "unit": "km/h"}
